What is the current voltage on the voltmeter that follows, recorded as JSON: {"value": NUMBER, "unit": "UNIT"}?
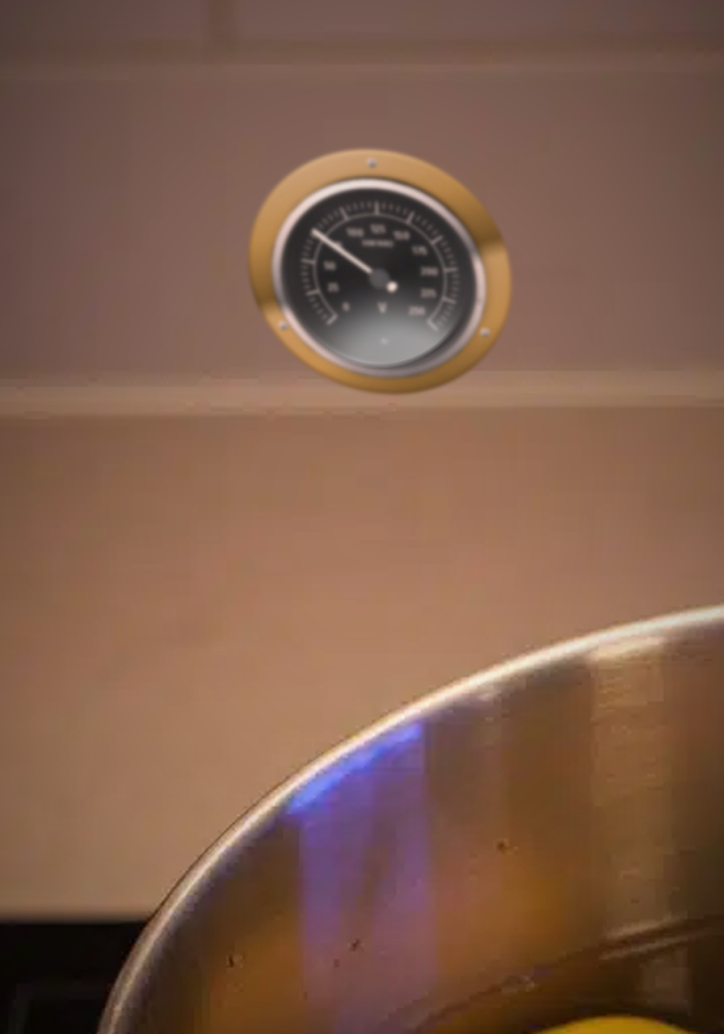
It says {"value": 75, "unit": "V"}
